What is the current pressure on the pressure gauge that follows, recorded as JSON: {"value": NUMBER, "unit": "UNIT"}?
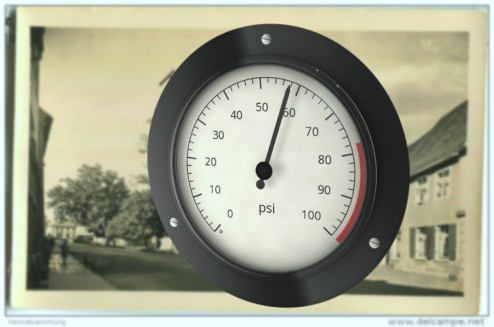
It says {"value": 58, "unit": "psi"}
